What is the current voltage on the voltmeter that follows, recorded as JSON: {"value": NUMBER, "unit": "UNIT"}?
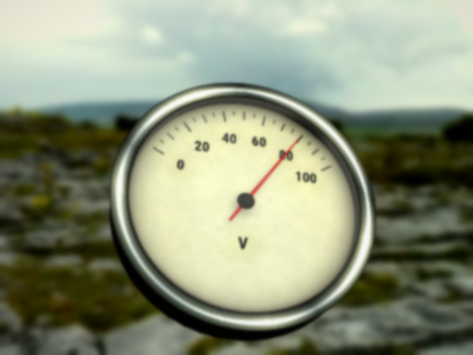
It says {"value": 80, "unit": "V"}
